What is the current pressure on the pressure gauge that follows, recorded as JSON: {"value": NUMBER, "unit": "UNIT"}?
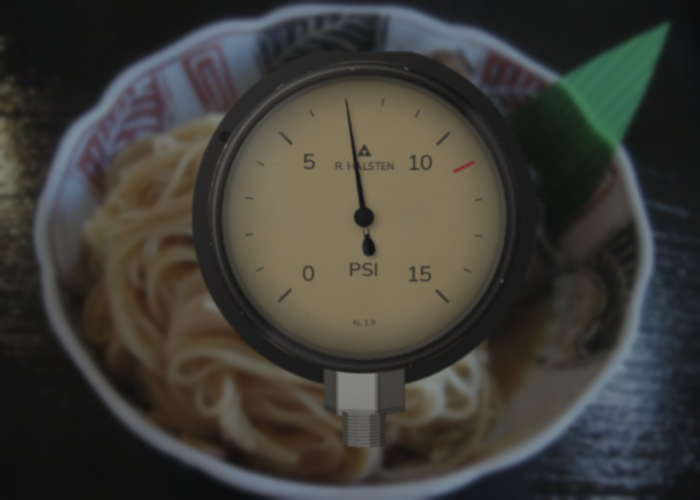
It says {"value": 7, "unit": "psi"}
